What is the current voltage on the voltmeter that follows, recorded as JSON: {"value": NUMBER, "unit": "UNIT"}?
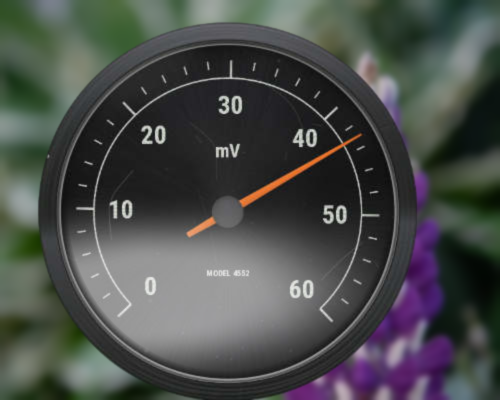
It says {"value": 43, "unit": "mV"}
